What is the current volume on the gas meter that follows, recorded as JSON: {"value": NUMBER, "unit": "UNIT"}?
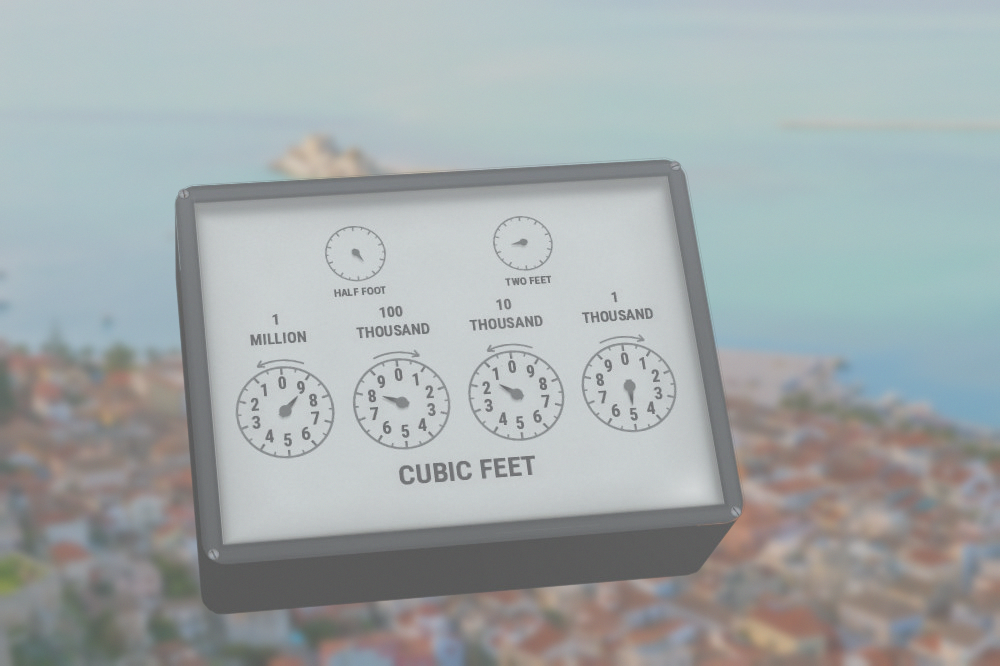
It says {"value": 881500, "unit": "ft³"}
